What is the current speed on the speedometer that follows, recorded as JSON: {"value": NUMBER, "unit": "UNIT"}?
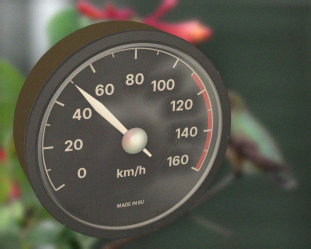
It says {"value": 50, "unit": "km/h"}
